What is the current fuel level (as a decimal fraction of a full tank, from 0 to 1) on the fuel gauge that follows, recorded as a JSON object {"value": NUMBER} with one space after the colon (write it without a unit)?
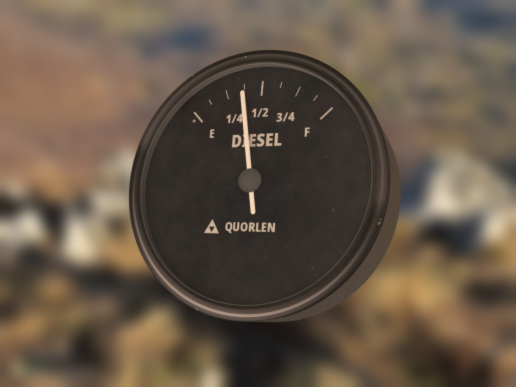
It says {"value": 0.375}
